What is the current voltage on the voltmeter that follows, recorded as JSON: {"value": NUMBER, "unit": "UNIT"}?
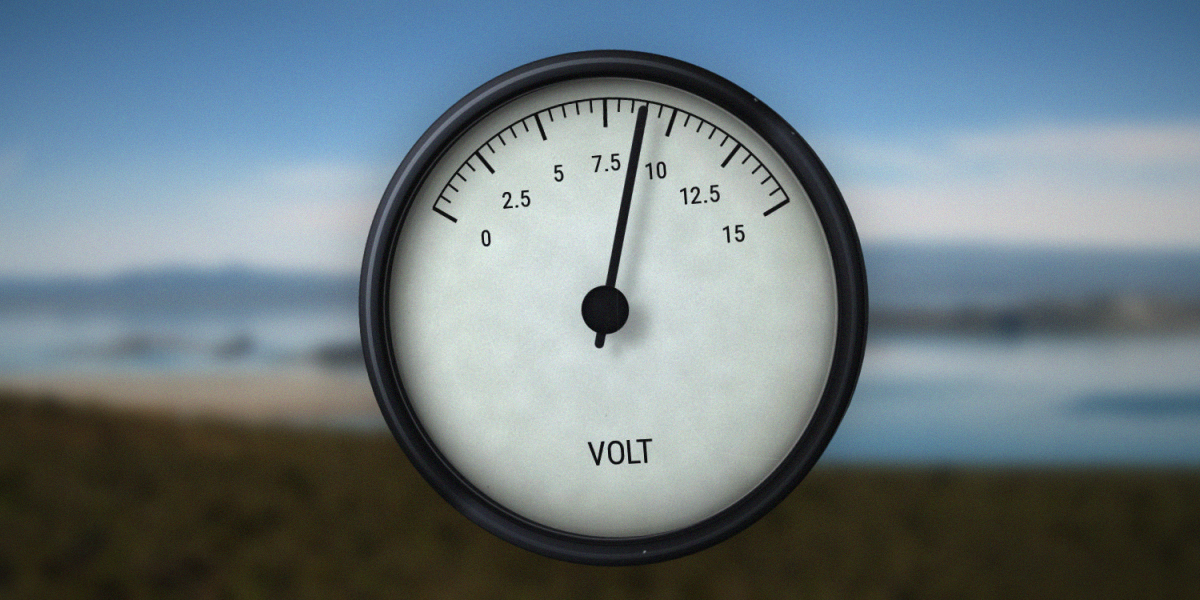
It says {"value": 9, "unit": "V"}
